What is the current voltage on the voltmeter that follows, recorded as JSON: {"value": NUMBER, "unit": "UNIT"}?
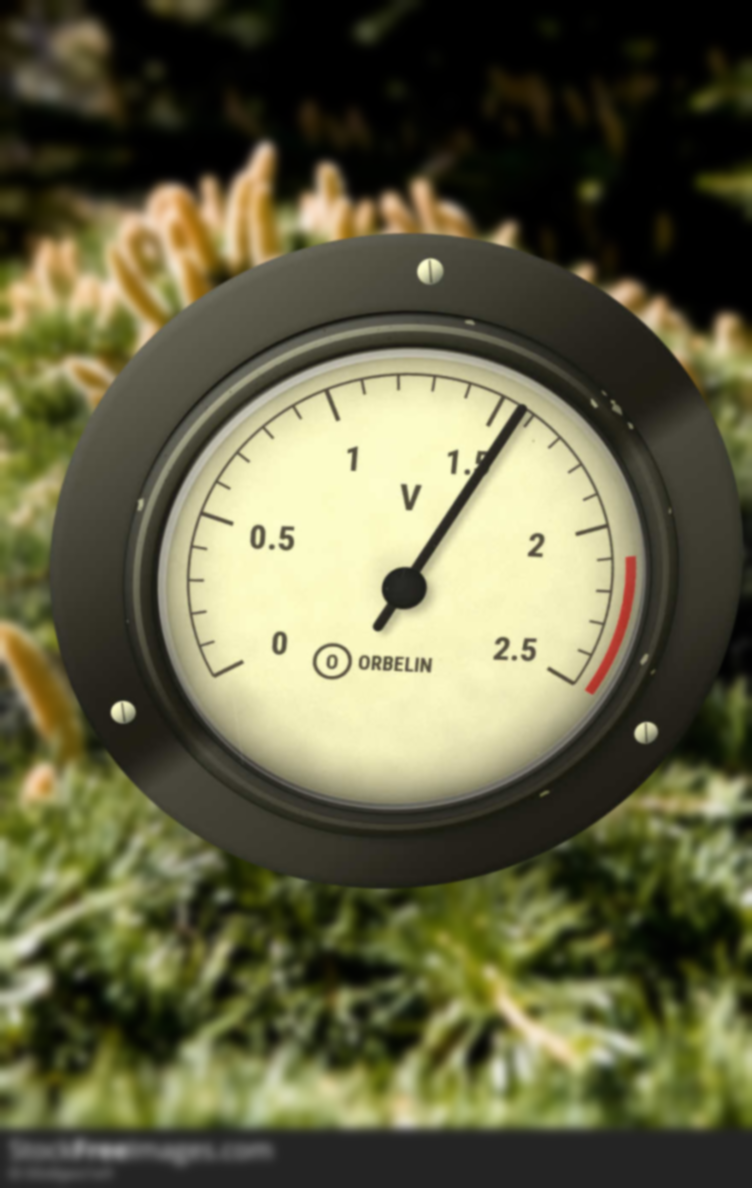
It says {"value": 1.55, "unit": "V"}
